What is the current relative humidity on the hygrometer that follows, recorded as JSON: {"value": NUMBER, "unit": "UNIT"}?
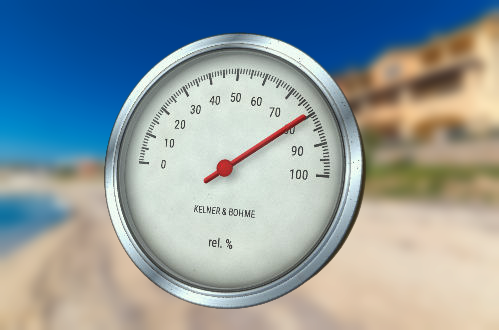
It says {"value": 80, "unit": "%"}
